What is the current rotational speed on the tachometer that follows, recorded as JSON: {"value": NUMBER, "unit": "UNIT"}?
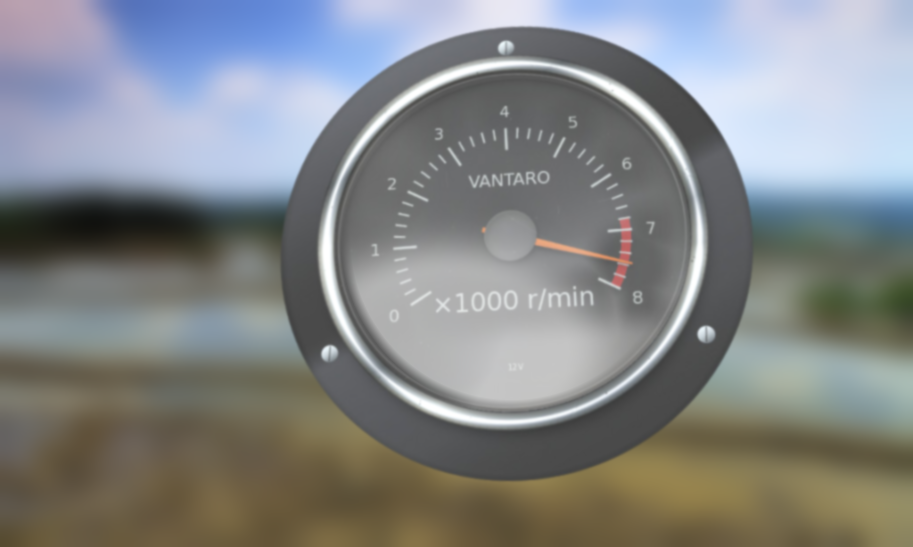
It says {"value": 7600, "unit": "rpm"}
